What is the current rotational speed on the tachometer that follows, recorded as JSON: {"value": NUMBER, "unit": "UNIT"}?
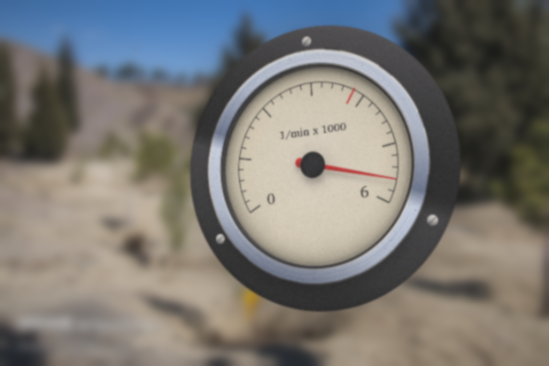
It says {"value": 5600, "unit": "rpm"}
